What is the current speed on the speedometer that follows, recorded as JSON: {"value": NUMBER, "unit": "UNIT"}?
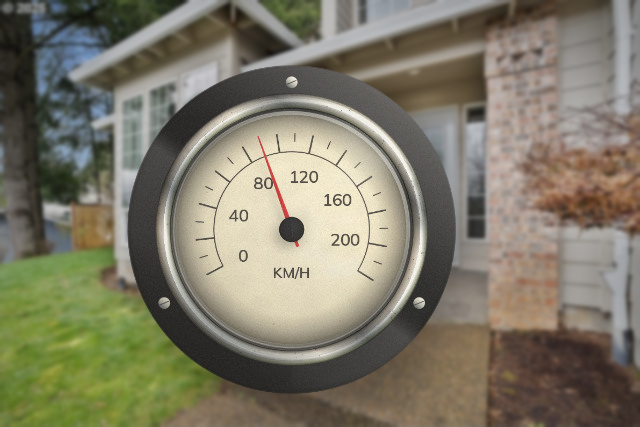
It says {"value": 90, "unit": "km/h"}
